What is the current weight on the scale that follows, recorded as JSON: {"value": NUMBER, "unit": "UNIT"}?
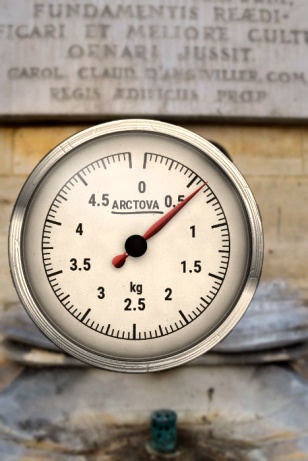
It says {"value": 0.6, "unit": "kg"}
